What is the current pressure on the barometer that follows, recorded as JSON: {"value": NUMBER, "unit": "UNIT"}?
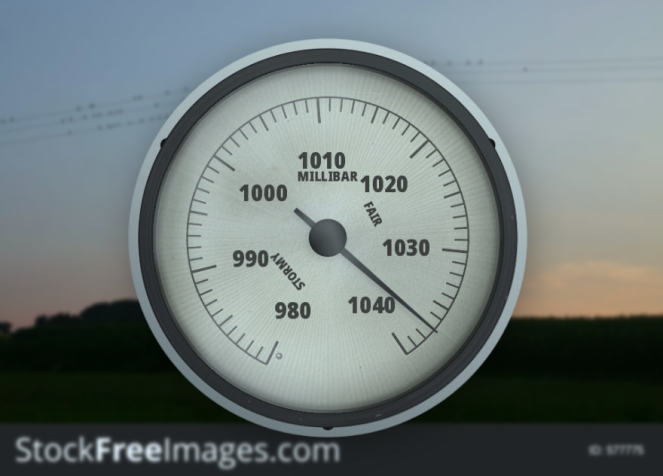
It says {"value": 1037, "unit": "mbar"}
